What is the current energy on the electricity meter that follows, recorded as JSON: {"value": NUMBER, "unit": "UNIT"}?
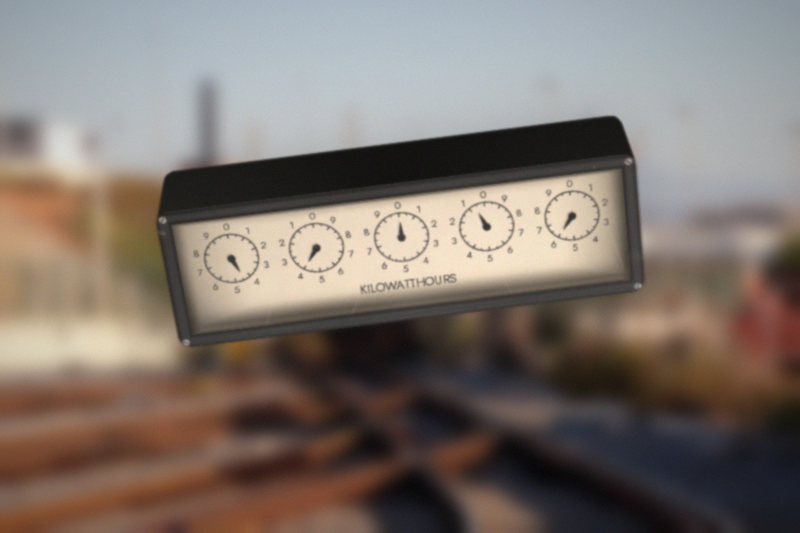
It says {"value": 44006, "unit": "kWh"}
